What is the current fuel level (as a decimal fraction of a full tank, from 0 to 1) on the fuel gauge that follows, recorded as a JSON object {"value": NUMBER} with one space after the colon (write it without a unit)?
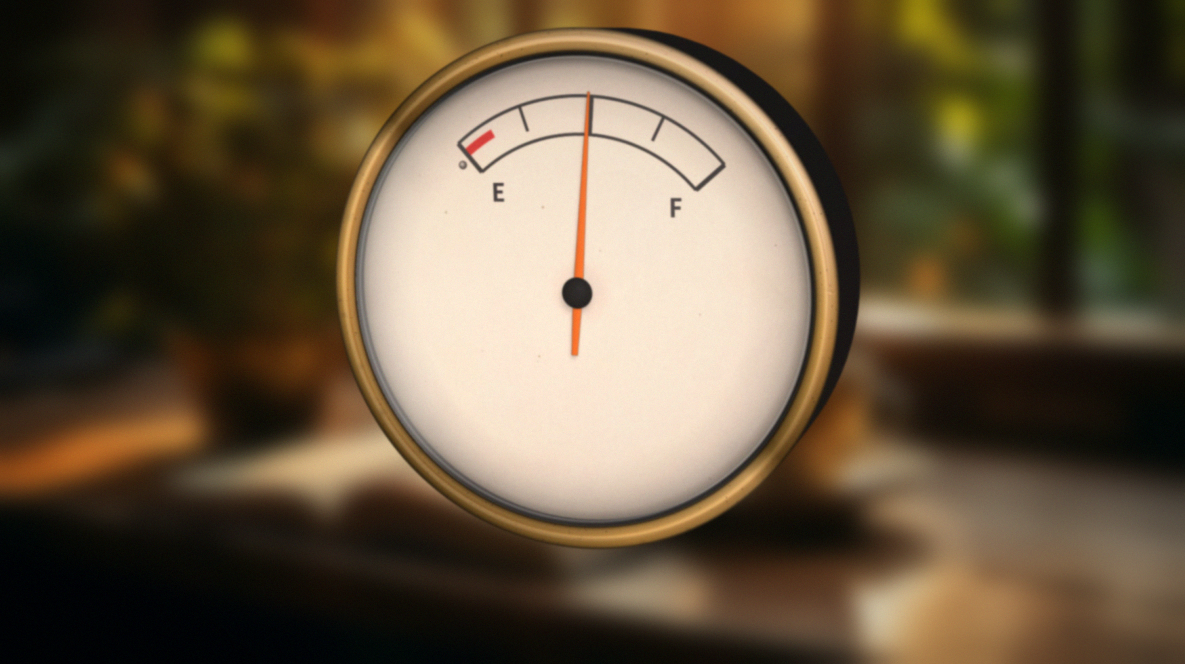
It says {"value": 0.5}
